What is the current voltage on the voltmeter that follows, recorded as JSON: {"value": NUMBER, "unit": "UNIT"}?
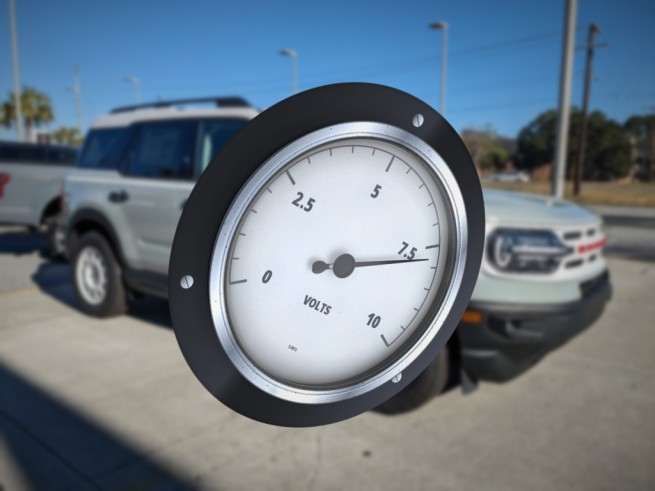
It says {"value": 7.75, "unit": "V"}
